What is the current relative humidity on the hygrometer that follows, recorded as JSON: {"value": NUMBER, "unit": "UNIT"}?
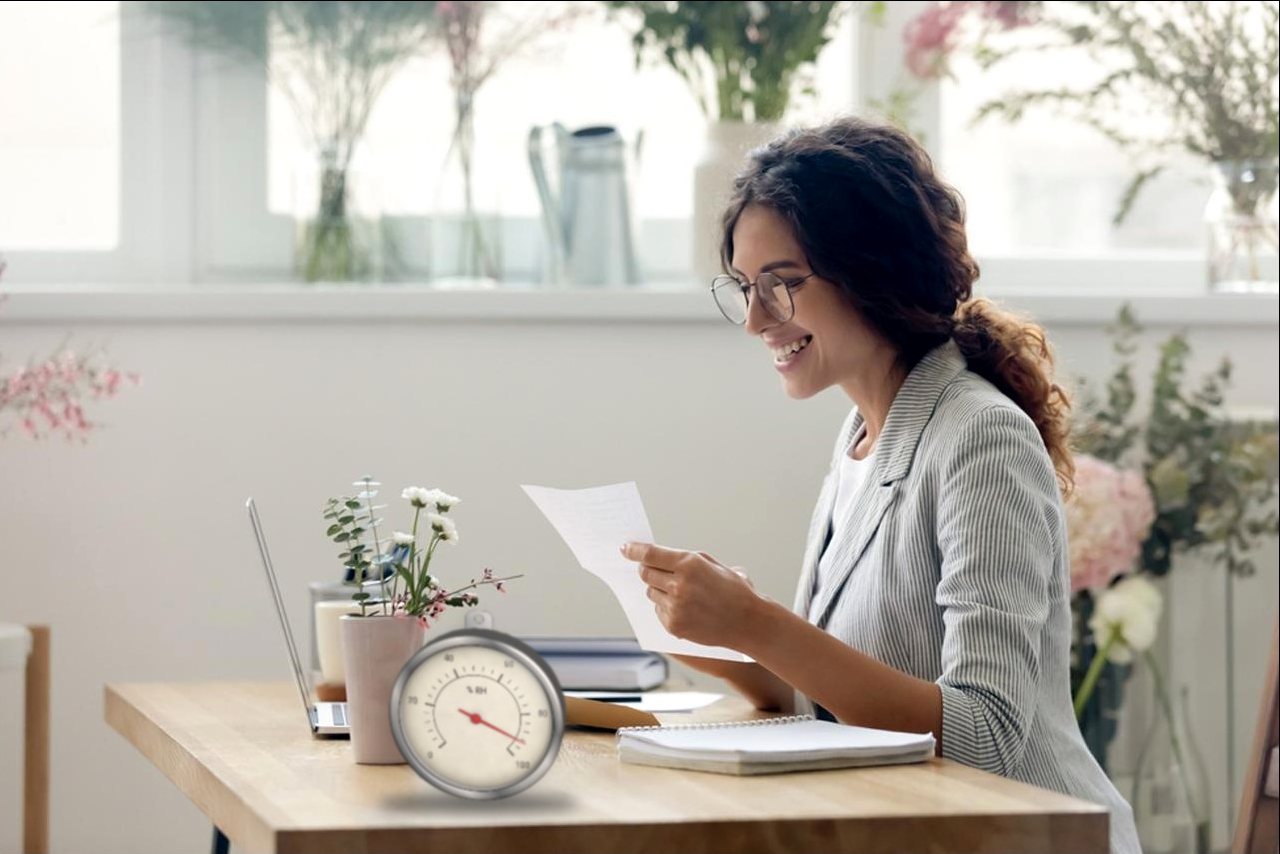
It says {"value": 92, "unit": "%"}
